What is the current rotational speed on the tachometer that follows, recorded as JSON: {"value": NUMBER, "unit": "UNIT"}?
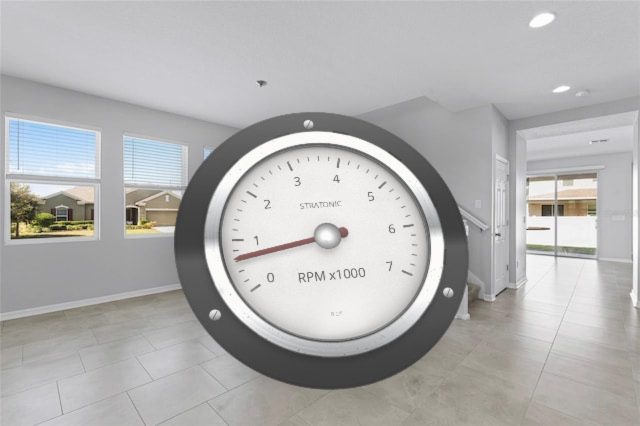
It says {"value": 600, "unit": "rpm"}
